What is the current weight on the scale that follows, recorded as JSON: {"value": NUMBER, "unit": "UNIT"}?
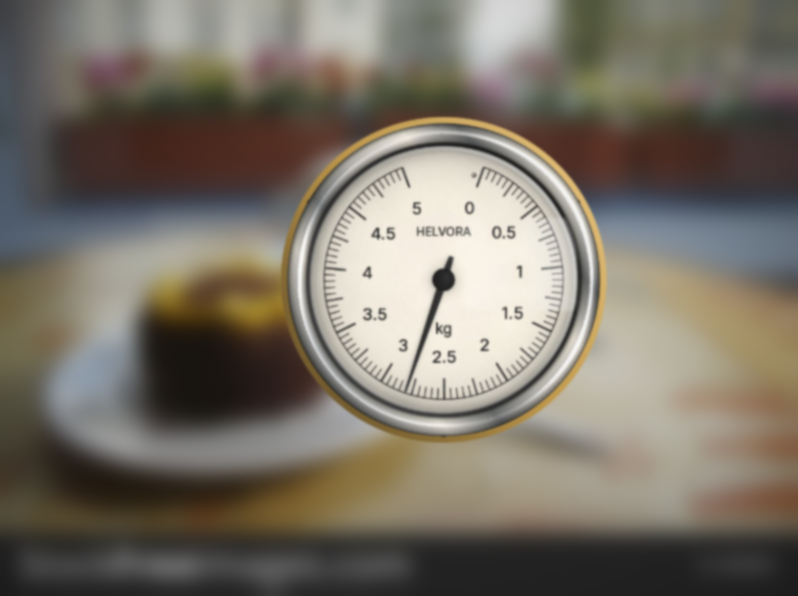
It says {"value": 2.8, "unit": "kg"}
